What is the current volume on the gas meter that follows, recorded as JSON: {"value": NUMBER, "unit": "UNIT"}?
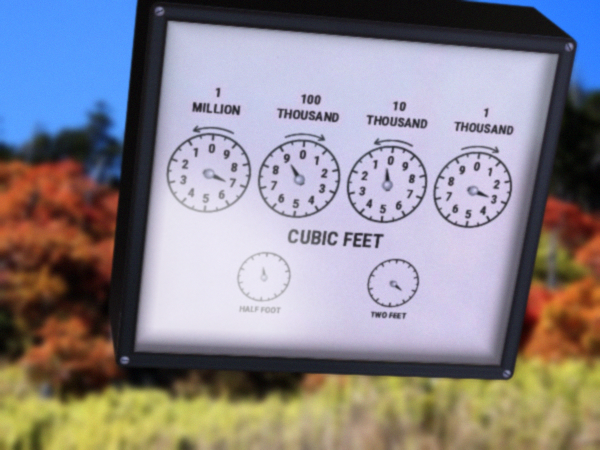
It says {"value": 690300, "unit": "ft³"}
